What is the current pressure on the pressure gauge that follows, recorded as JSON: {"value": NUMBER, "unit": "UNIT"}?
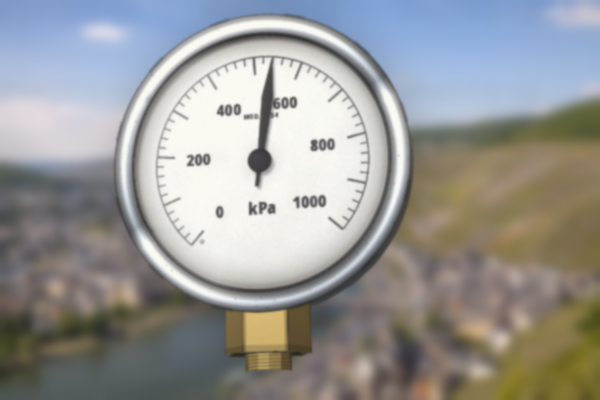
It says {"value": 540, "unit": "kPa"}
